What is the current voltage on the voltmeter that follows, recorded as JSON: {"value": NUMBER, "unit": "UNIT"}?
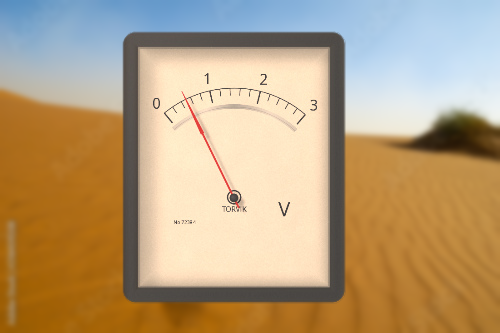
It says {"value": 0.5, "unit": "V"}
